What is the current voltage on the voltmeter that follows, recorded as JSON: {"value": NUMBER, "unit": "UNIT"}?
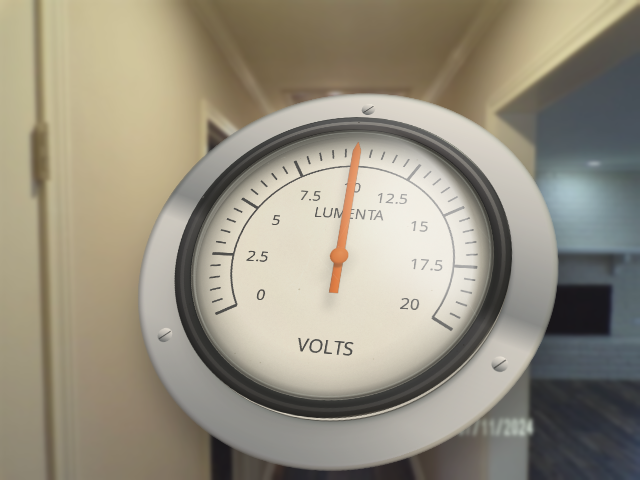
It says {"value": 10, "unit": "V"}
